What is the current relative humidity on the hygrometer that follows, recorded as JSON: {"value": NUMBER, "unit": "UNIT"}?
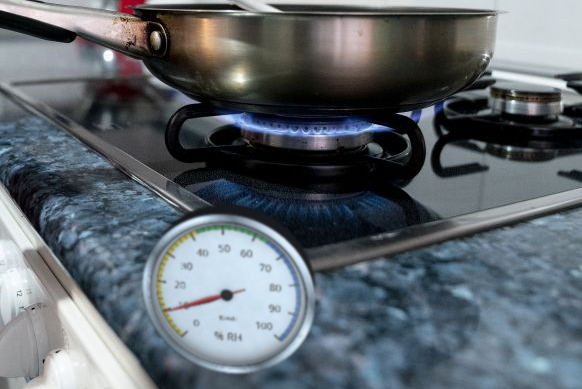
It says {"value": 10, "unit": "%"}
